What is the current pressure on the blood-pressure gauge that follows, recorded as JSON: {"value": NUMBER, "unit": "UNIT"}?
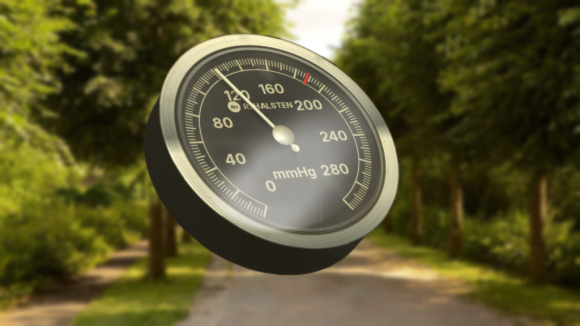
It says {"value": 120, "unit": "mmHg"}
